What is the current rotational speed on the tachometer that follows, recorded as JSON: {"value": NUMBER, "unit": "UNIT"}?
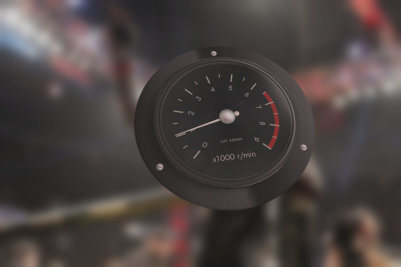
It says {"value": 1000, "unit": "rpm"}
